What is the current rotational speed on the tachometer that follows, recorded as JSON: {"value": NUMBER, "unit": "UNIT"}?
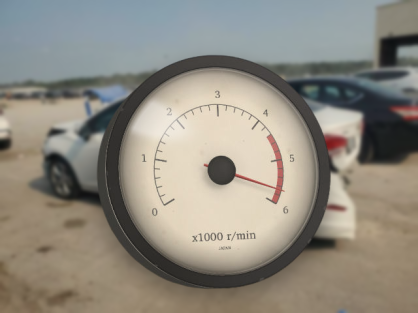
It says {"value": 5700, "unit": "rpm"}
